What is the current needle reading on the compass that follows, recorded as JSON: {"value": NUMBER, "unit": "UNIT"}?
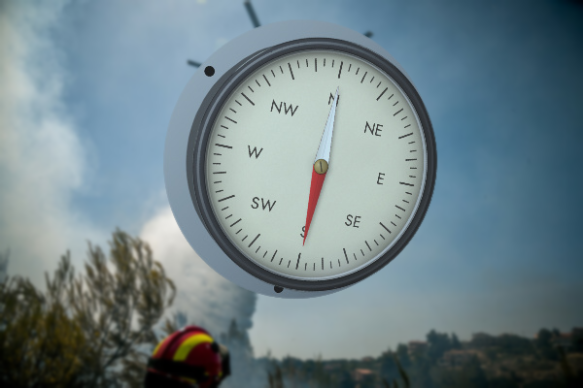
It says {"value": 180, "unit": "°"}
